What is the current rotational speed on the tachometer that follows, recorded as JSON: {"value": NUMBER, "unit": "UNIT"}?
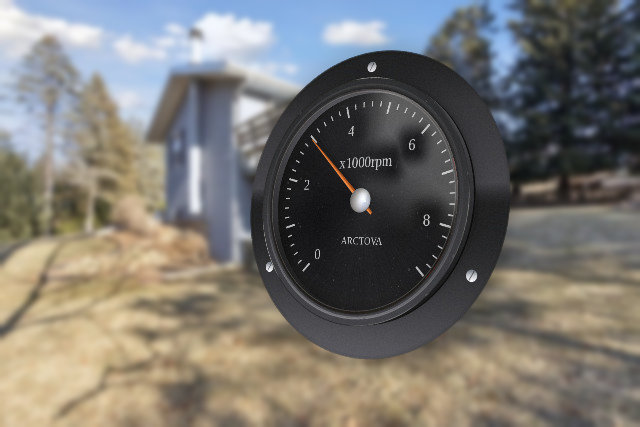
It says {"value": 3000, "unit": "rpm"}
